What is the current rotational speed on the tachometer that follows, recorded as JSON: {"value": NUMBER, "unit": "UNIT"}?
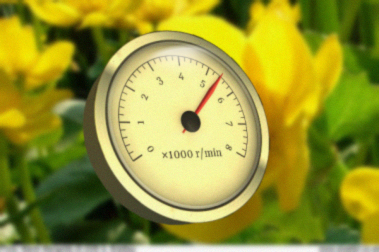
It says {"value": 5400, "unit": "rpm"}
